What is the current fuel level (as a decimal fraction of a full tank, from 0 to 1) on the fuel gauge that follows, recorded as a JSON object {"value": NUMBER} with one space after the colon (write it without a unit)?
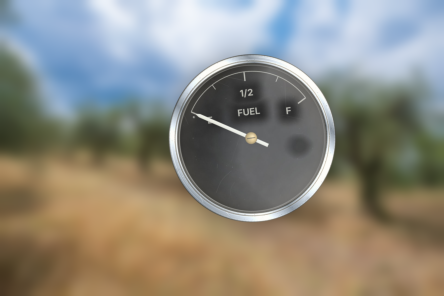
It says {"value": 0}
